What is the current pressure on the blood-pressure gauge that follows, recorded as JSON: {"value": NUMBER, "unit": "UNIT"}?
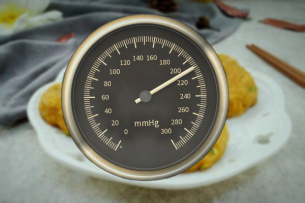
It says {"value": 210, "unit": "mmHg"}
